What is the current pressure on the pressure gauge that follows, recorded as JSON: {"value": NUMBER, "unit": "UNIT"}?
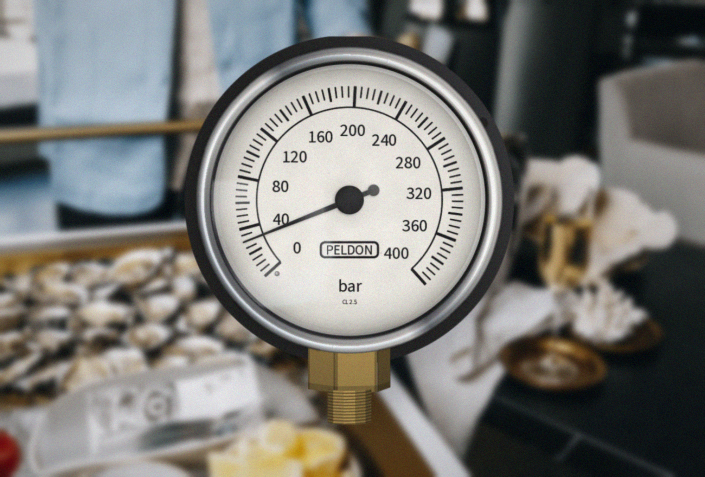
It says {"value": 30, "unit": "bar"}
